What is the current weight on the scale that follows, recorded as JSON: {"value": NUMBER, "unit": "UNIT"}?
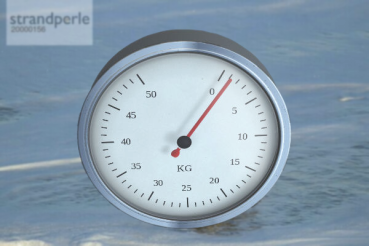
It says {"value": 1, "unit": "kg"}
